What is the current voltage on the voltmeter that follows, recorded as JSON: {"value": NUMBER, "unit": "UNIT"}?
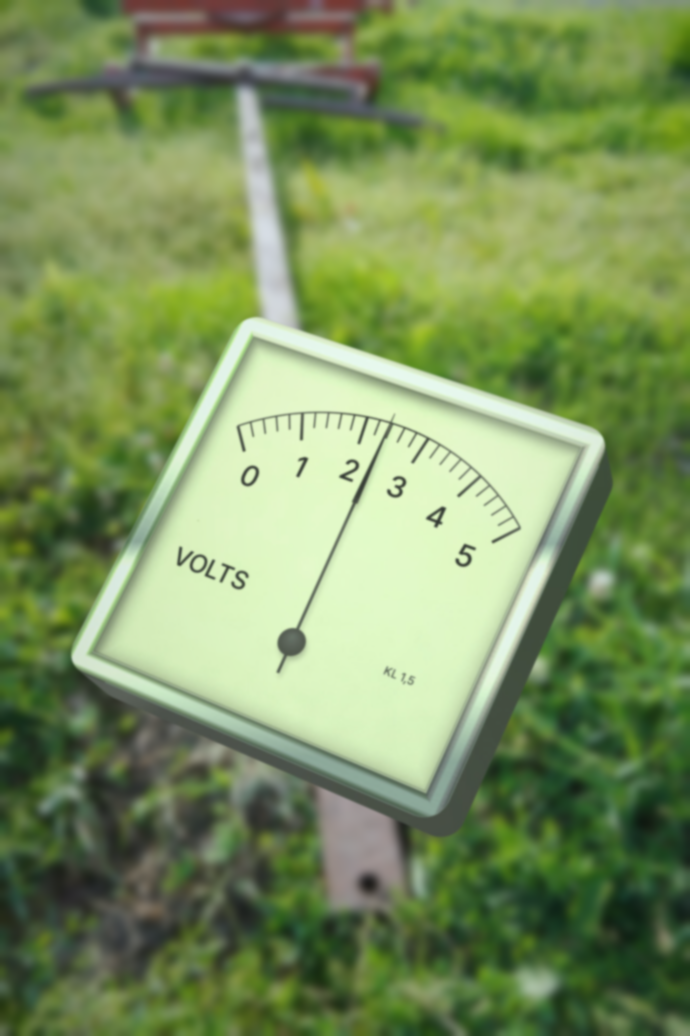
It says {"value": 2.4, "unit": "V"}
